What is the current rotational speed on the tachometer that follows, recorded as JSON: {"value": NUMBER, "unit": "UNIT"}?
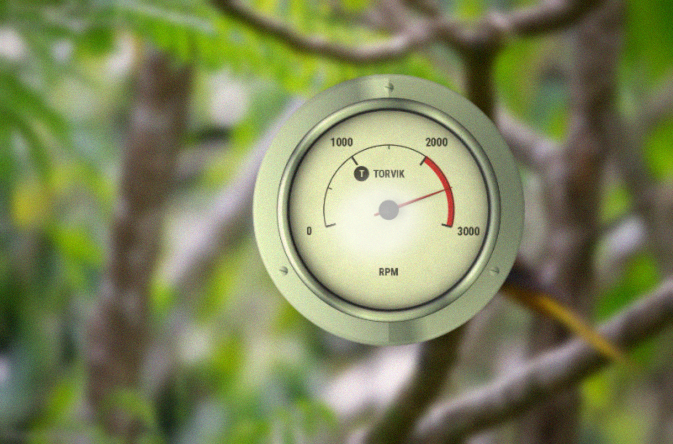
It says {"value": 2500, "unit": "rpm"}
